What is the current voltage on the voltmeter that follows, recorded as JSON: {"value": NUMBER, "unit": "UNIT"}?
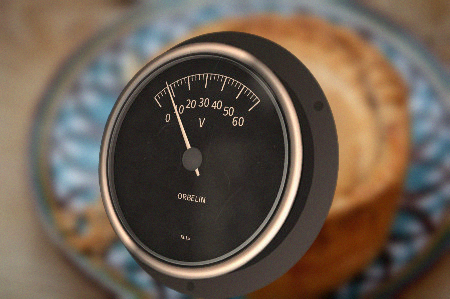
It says {"value": 10, "unit": "V"}
